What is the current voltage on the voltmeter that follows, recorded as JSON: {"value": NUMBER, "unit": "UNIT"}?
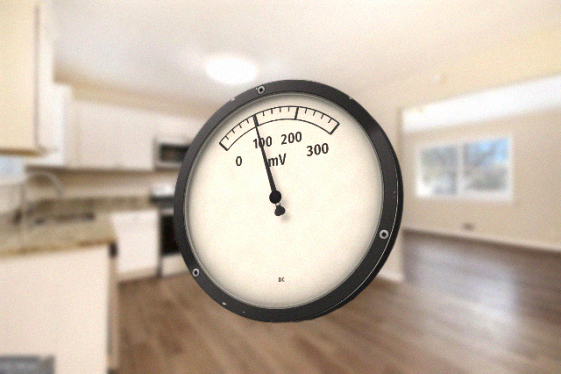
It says {"value": 100, "unit": "mV"}
